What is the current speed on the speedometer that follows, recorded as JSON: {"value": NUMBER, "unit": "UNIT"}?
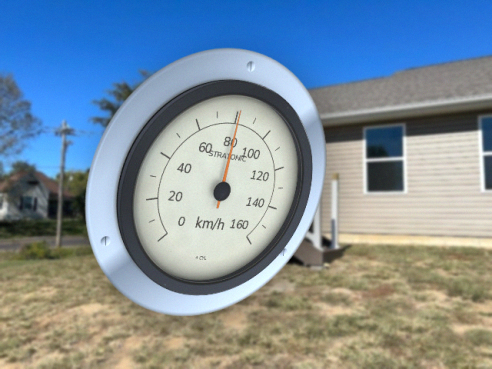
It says {"value": 80, "unit": "km/h"}
